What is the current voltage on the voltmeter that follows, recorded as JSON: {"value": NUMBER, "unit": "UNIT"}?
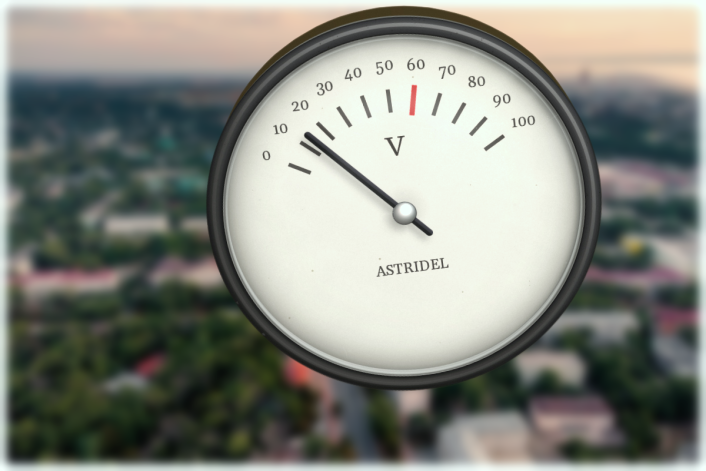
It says {"value": 15, "unit": "V"}
